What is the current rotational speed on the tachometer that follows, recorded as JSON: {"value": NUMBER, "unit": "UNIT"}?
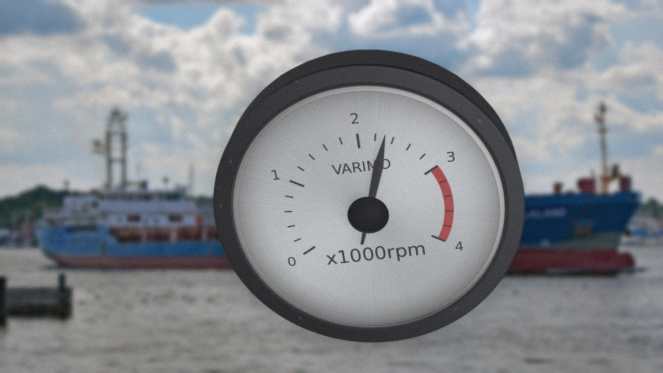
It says {"value": 2300, "unit": "rpm"}
